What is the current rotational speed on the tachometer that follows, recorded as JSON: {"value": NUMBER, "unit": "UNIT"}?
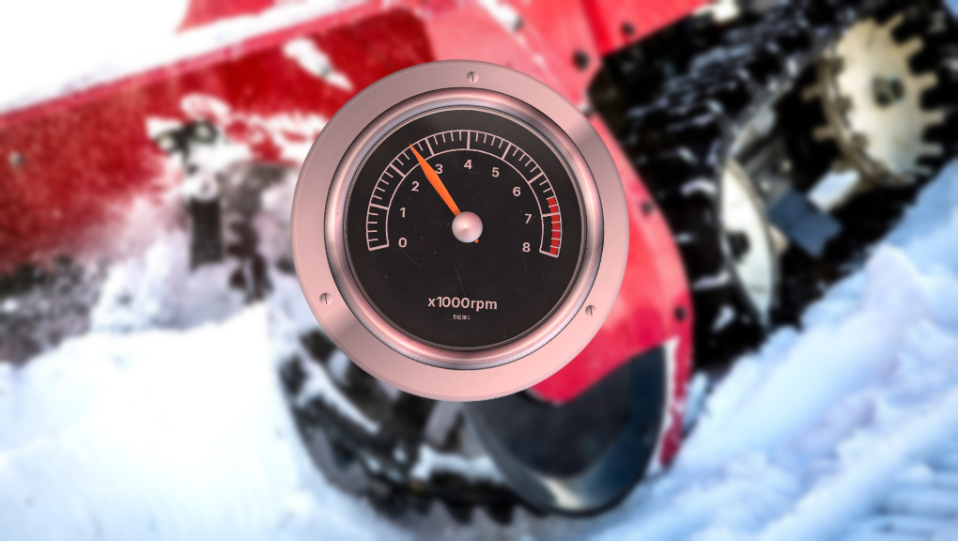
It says {"value": 2600, "unit": "rpm"}
